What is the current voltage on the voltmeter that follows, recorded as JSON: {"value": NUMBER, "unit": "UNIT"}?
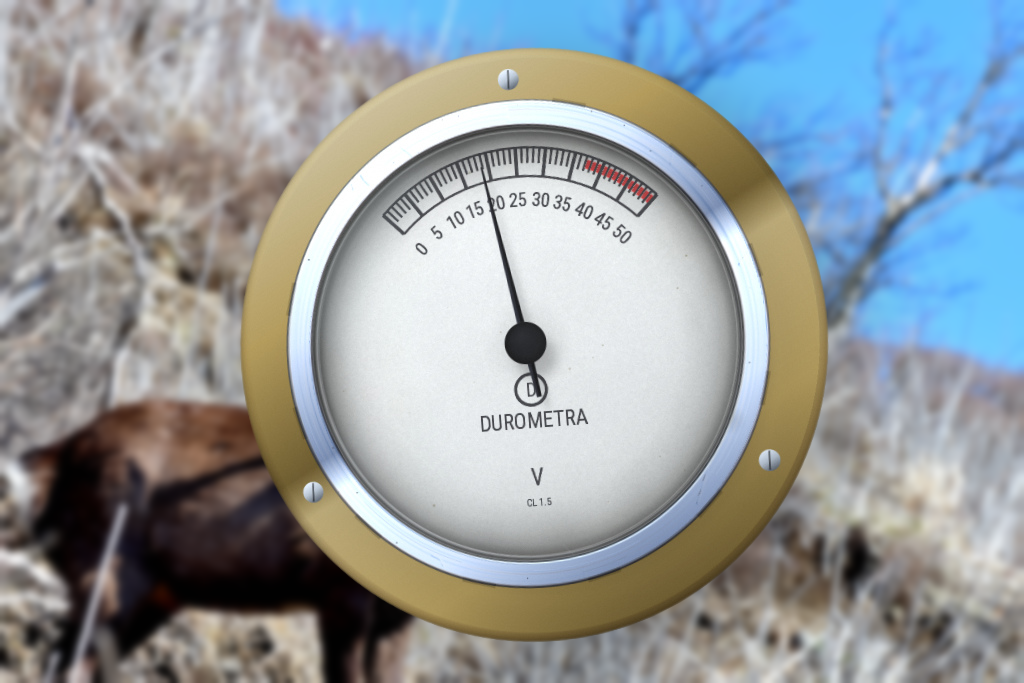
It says {"value": 19, "unit": "V"}
